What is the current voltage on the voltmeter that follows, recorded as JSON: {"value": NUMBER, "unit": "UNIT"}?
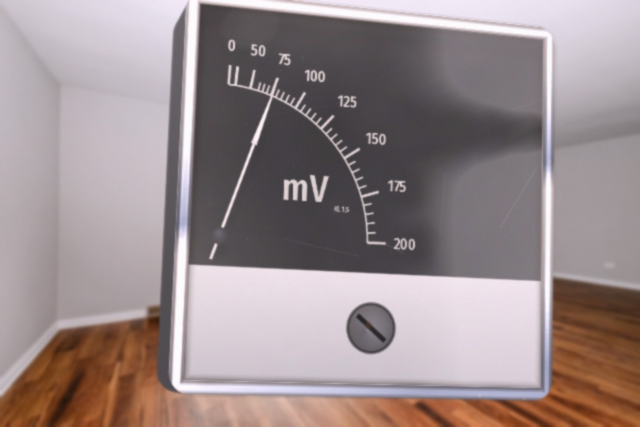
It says {"value": 75, "unit": "mV"}
